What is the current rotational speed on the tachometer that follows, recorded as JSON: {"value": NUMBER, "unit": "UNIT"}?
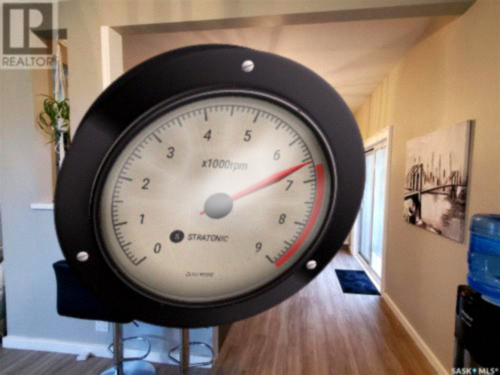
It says {"value": 6500, "unit": "rpm"}
